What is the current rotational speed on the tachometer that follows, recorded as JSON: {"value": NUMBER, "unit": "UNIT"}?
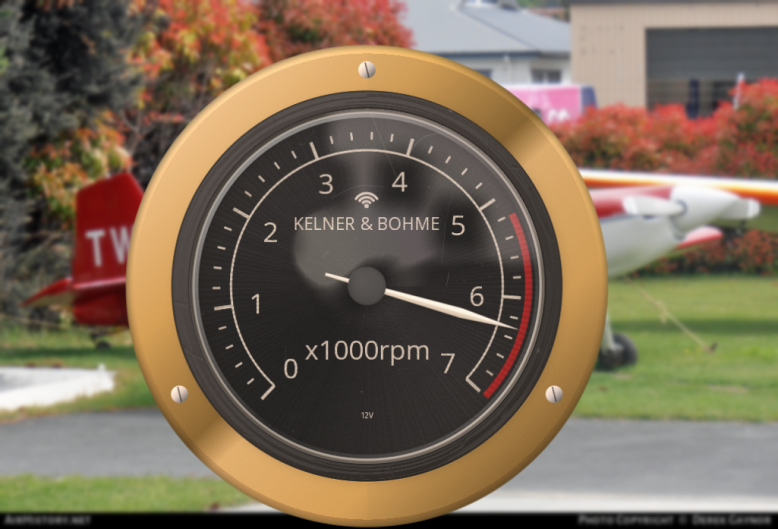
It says {"value": 6300, "unit": "rpm"}
